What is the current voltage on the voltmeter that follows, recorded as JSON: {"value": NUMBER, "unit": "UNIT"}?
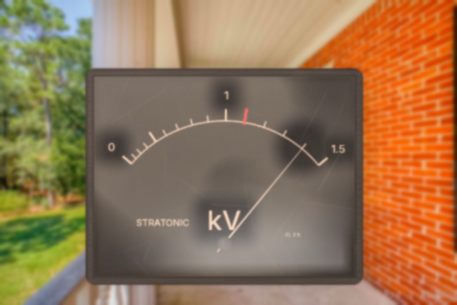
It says {"value": 1.4, "unit": "kV"}
